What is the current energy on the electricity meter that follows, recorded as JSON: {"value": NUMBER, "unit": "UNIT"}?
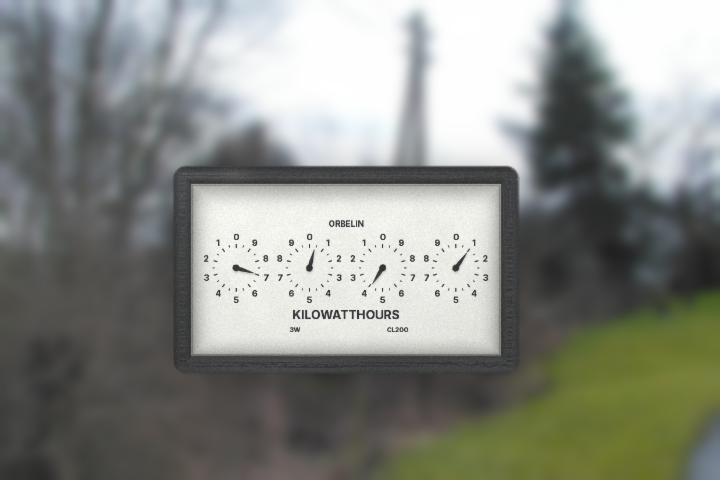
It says {"value": 7041, "unit": "kWh"}
